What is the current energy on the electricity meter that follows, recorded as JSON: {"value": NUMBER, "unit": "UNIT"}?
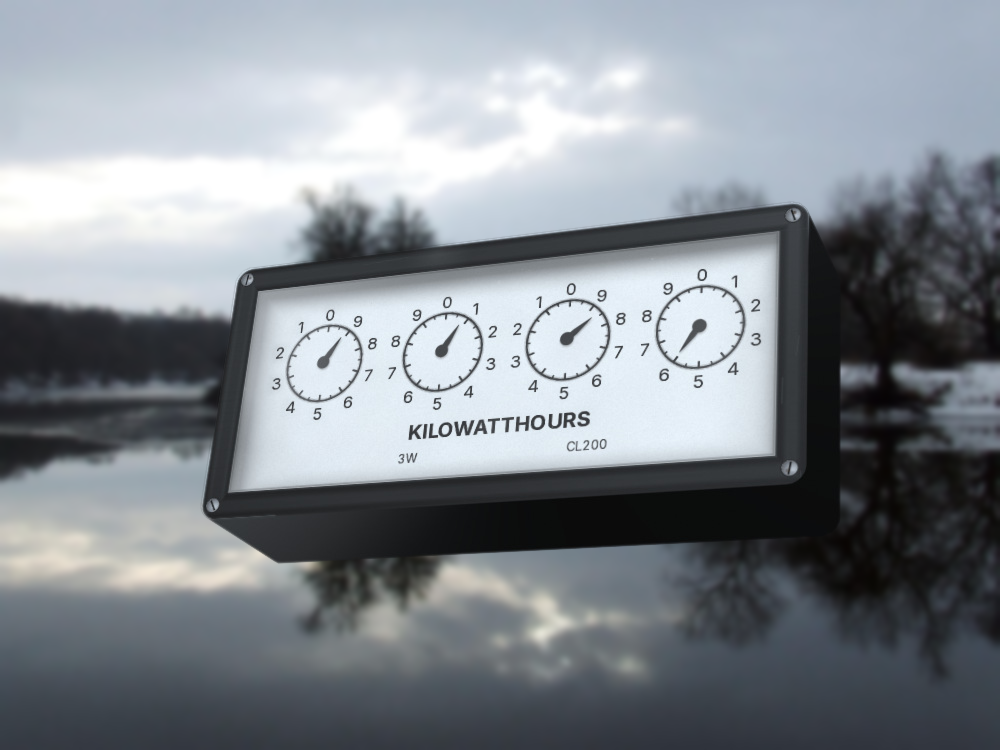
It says {"value": 9086, "unit": "kWh"}
